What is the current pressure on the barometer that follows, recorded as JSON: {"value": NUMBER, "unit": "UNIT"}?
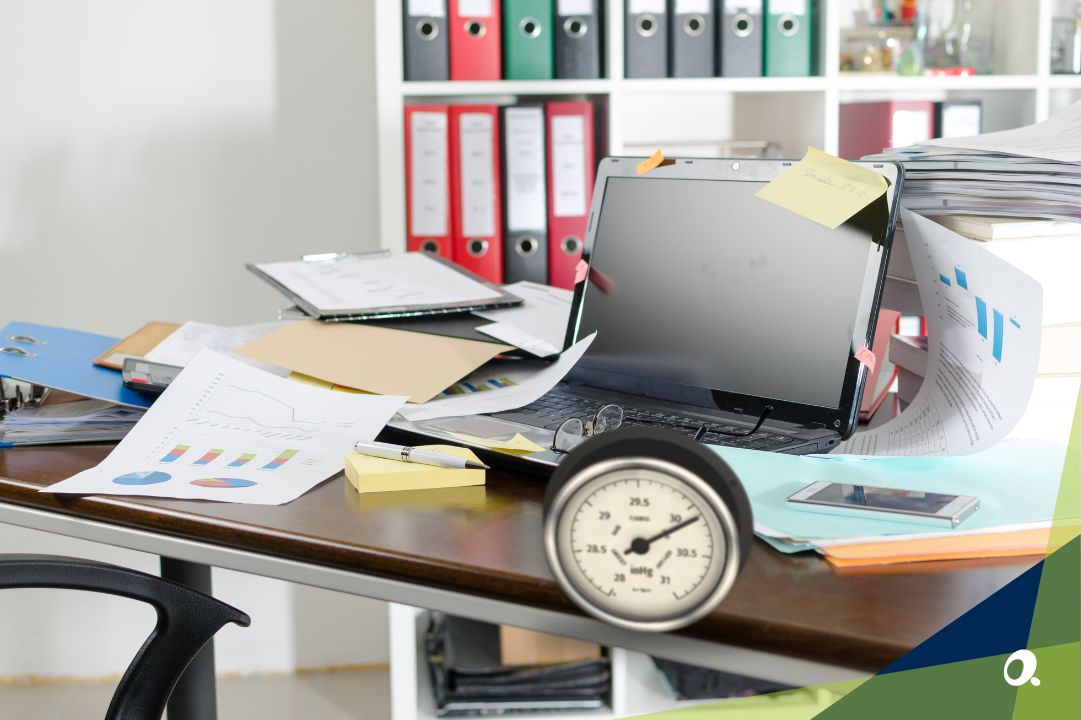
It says {"value": 30.1, "unit": "inHg"}
